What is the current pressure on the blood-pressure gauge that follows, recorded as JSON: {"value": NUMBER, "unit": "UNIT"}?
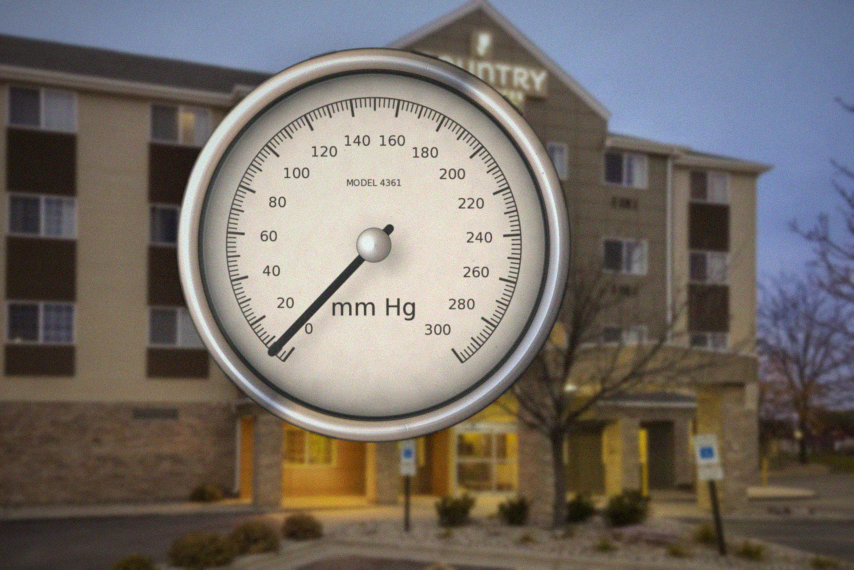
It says {"value": 6, "unit": "mmHg"}
